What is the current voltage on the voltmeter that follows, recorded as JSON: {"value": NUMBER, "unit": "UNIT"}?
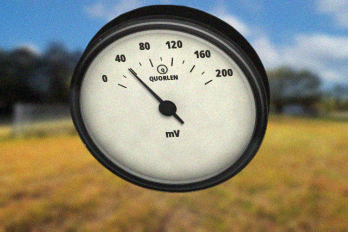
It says {"value": 40, "unit": "mV"}
